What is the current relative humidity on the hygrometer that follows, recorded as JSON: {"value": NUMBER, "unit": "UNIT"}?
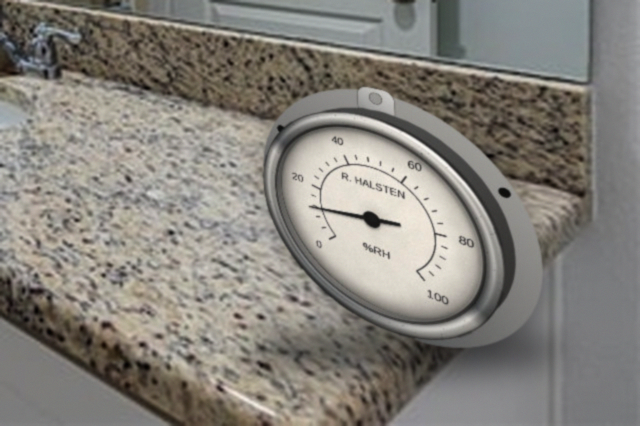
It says {"value": 12, "unit": "%"}
